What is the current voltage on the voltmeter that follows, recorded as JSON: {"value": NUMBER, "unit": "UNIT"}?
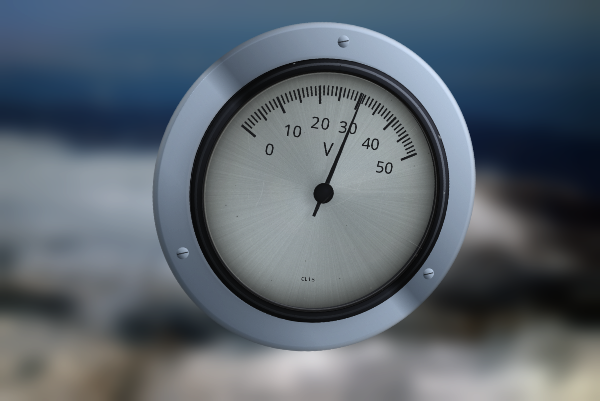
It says {"value": 30, "unit": "V"}
